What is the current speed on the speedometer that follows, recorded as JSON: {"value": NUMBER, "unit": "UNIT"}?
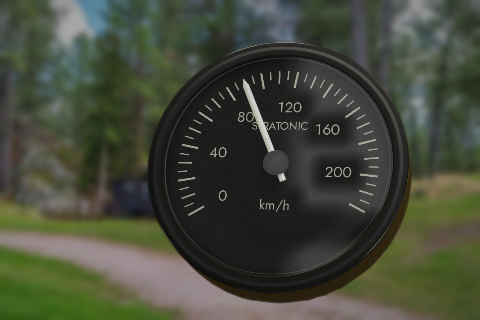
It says {"value": 90, "unit": "km/h"}
